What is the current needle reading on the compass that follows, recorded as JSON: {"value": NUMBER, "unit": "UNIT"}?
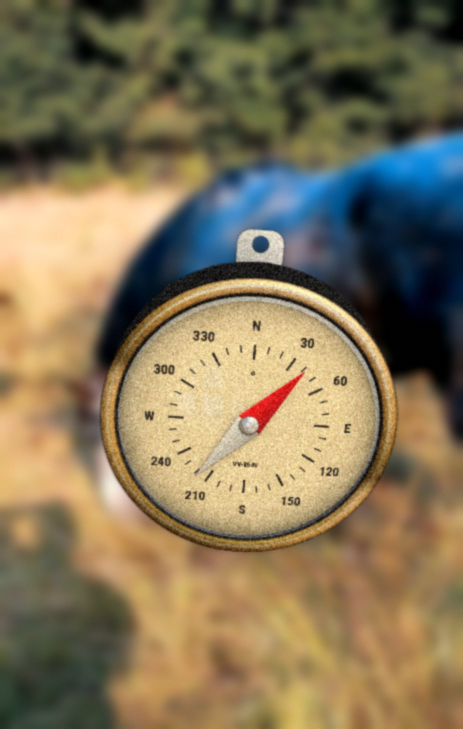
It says {"value": 40, "unit": "°"}
